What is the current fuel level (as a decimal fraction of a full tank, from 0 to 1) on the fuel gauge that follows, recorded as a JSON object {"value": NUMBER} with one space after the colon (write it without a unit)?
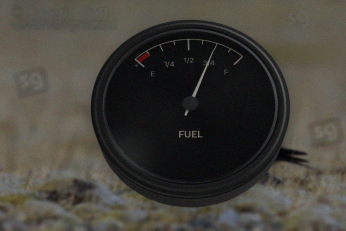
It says {"value": 0.75}
